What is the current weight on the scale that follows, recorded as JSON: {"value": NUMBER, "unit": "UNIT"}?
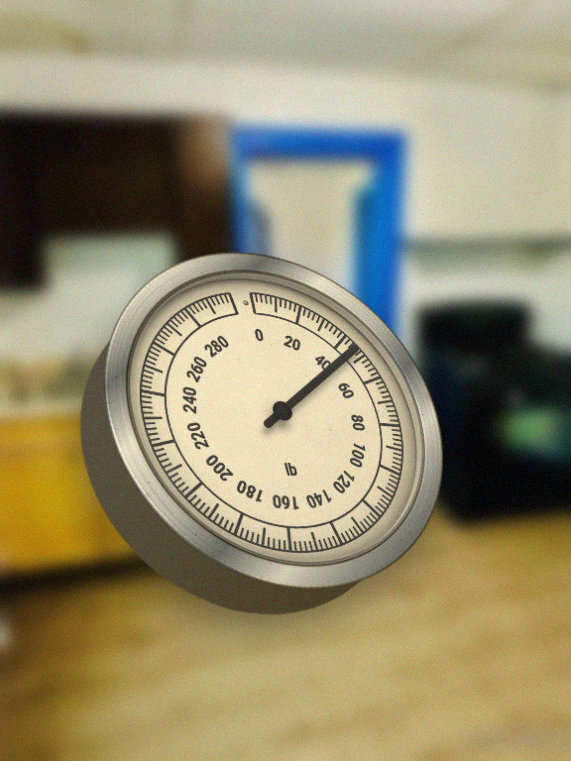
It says {"value": 46, "unit": "lb"}
